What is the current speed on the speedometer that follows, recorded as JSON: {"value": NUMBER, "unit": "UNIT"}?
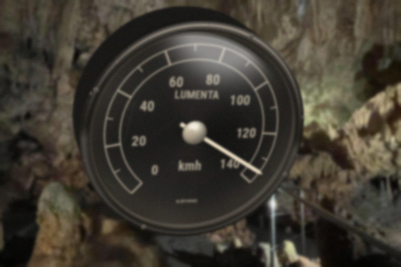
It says {"value": 135, "unit": "km/h"}
